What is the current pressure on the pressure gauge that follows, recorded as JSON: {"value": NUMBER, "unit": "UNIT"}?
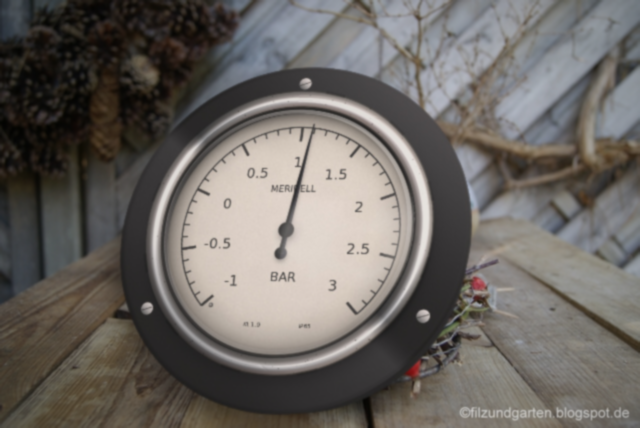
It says {"value": 1.1, "unit": "bar"}
